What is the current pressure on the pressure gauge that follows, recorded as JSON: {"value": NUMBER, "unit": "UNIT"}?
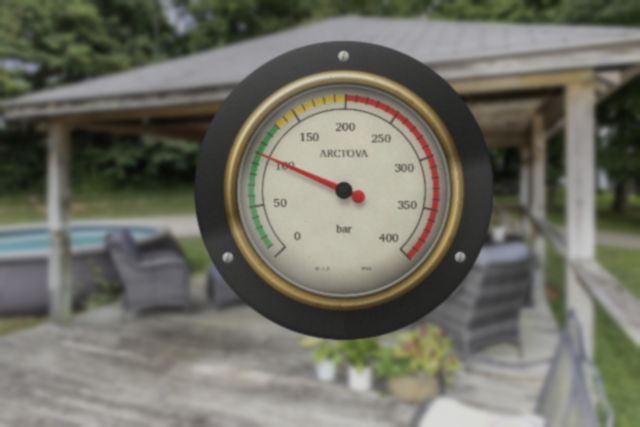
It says {"value": 100, "unit": "bar"}
